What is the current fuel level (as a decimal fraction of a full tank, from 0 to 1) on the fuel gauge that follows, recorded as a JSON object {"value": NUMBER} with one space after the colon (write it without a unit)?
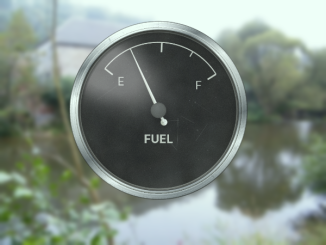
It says {"value": 0.25}
